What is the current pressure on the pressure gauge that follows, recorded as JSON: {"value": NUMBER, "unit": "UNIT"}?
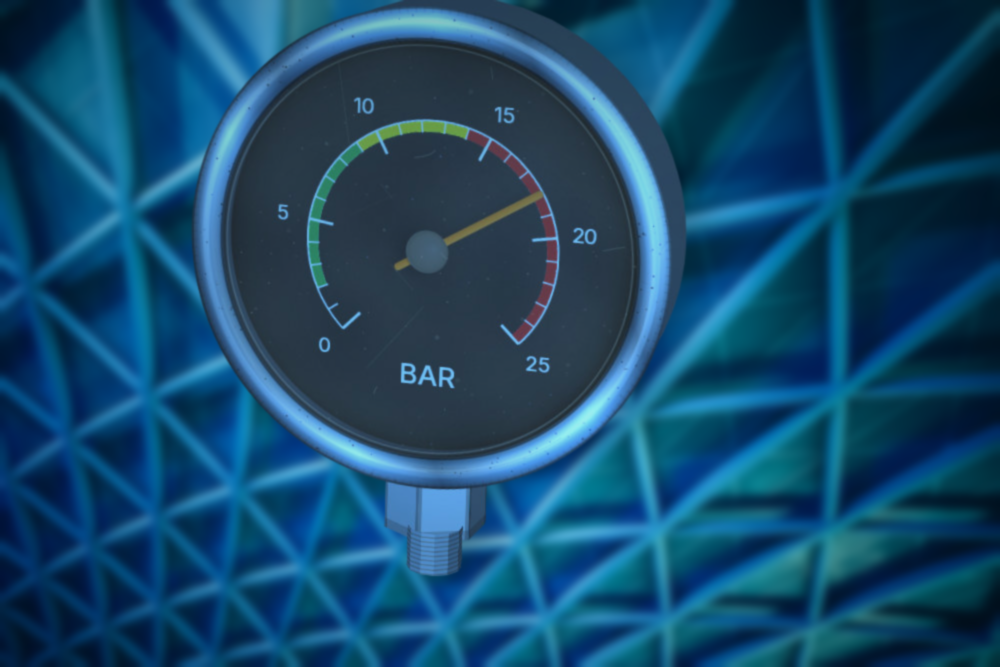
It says {"value": 18, "unit": "bar"}
